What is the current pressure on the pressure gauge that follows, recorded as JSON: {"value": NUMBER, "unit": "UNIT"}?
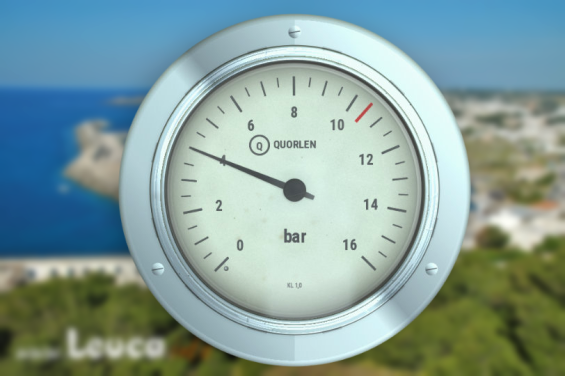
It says {"value": 4, "unit": "bar"}
